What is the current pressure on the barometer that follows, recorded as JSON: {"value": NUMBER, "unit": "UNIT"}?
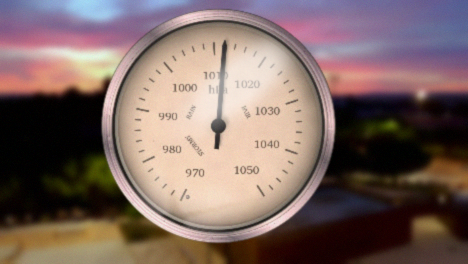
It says {"value": 1012, "unit": "hPa"}
